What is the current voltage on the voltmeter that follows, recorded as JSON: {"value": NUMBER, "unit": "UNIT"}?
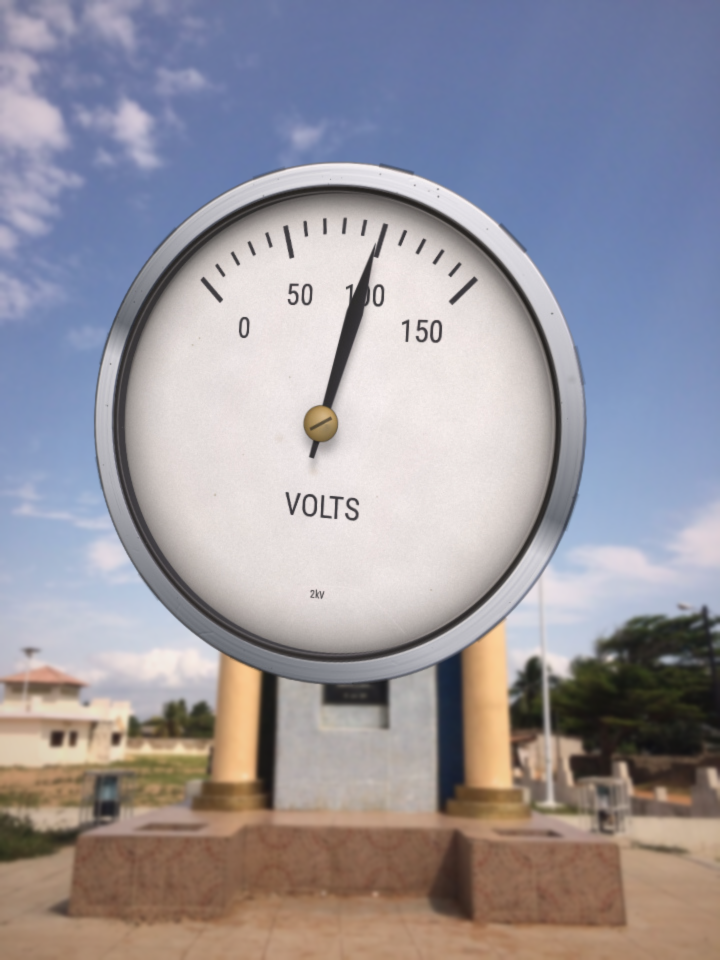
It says {"value": 100, "unit": "V"}
